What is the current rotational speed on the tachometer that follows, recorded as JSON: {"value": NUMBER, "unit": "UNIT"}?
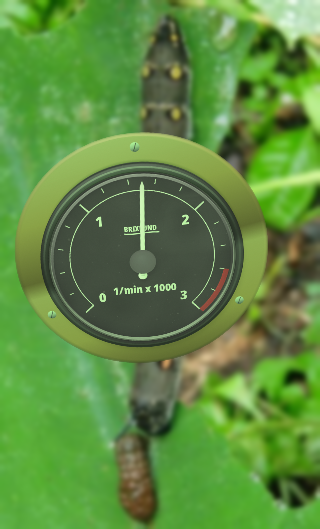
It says {"value": 1500, "unit": "rpm"}
